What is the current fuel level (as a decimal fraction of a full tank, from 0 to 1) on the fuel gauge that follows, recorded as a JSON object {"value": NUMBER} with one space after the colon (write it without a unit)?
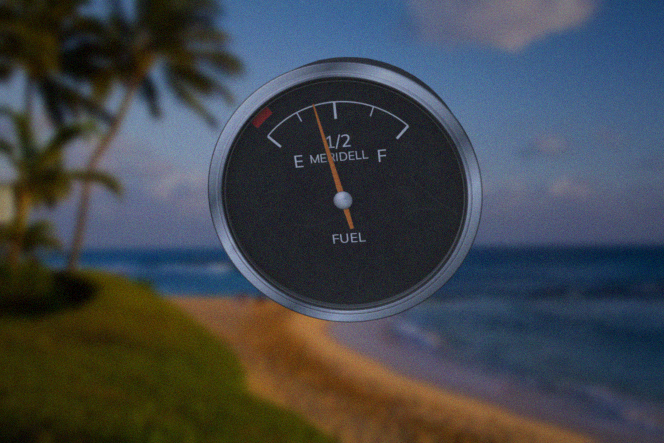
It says {"value": 0.375}
